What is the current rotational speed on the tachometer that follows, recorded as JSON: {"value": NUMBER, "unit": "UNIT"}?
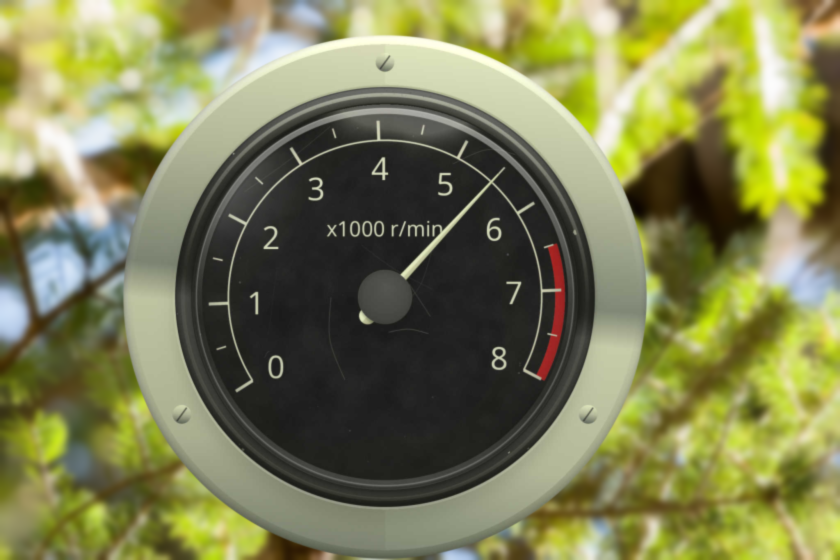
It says {"value": 5500, "unit": "rpm"}
